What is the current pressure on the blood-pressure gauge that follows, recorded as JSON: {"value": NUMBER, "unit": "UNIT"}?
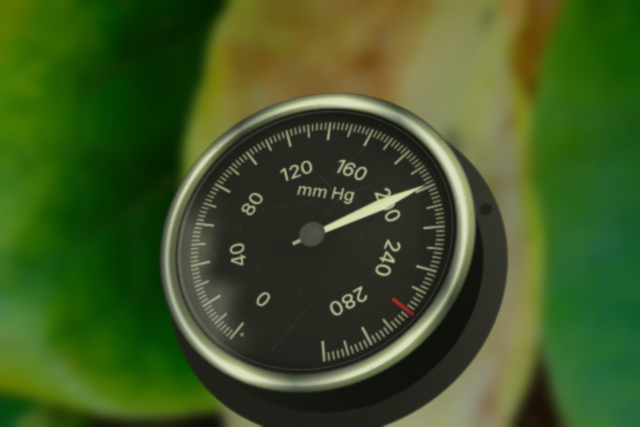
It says {"value": 200, "unit": "mmHg"}
